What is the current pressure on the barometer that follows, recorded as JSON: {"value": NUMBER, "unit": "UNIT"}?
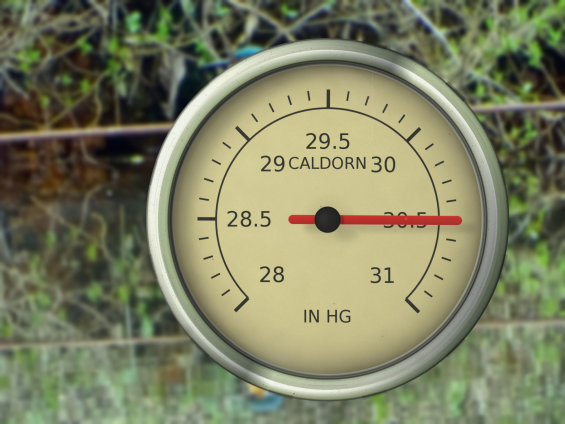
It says {"value": 30.5, "unit": "inHg"}
